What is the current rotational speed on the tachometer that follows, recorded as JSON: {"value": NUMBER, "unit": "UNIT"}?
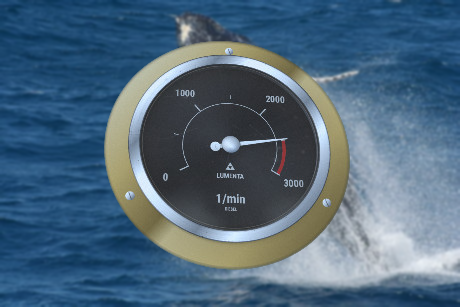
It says {"value": 2500, "unit": "rpm"}
